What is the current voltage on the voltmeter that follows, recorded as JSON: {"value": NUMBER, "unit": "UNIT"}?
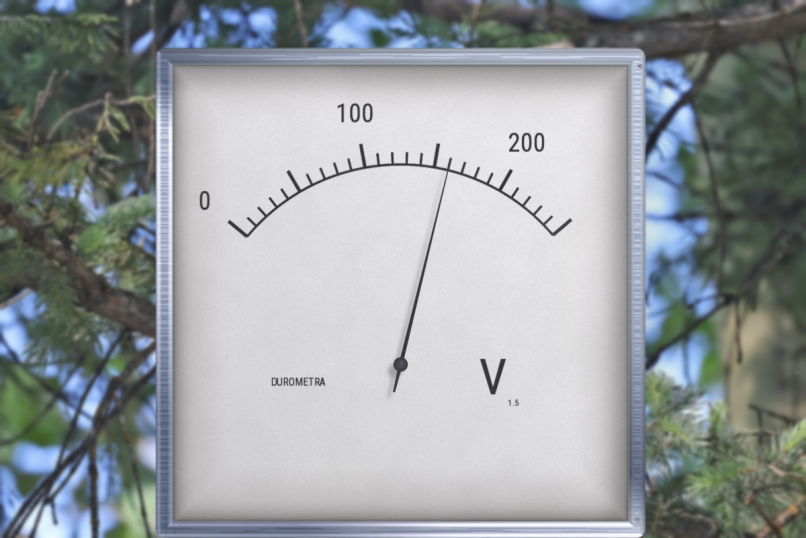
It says {"value": 160, "unit": "V"}
